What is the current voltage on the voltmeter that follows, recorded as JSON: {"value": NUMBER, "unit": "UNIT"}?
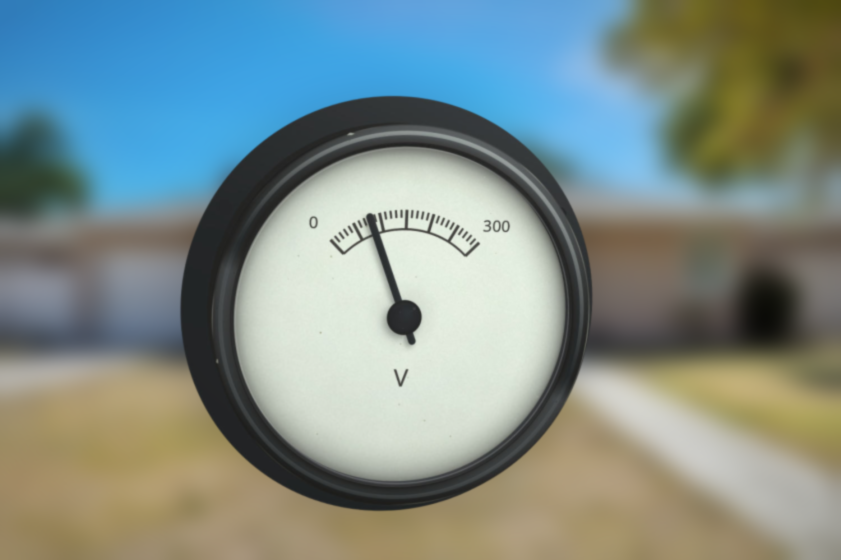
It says {"value": 80, "unit": "V"}
